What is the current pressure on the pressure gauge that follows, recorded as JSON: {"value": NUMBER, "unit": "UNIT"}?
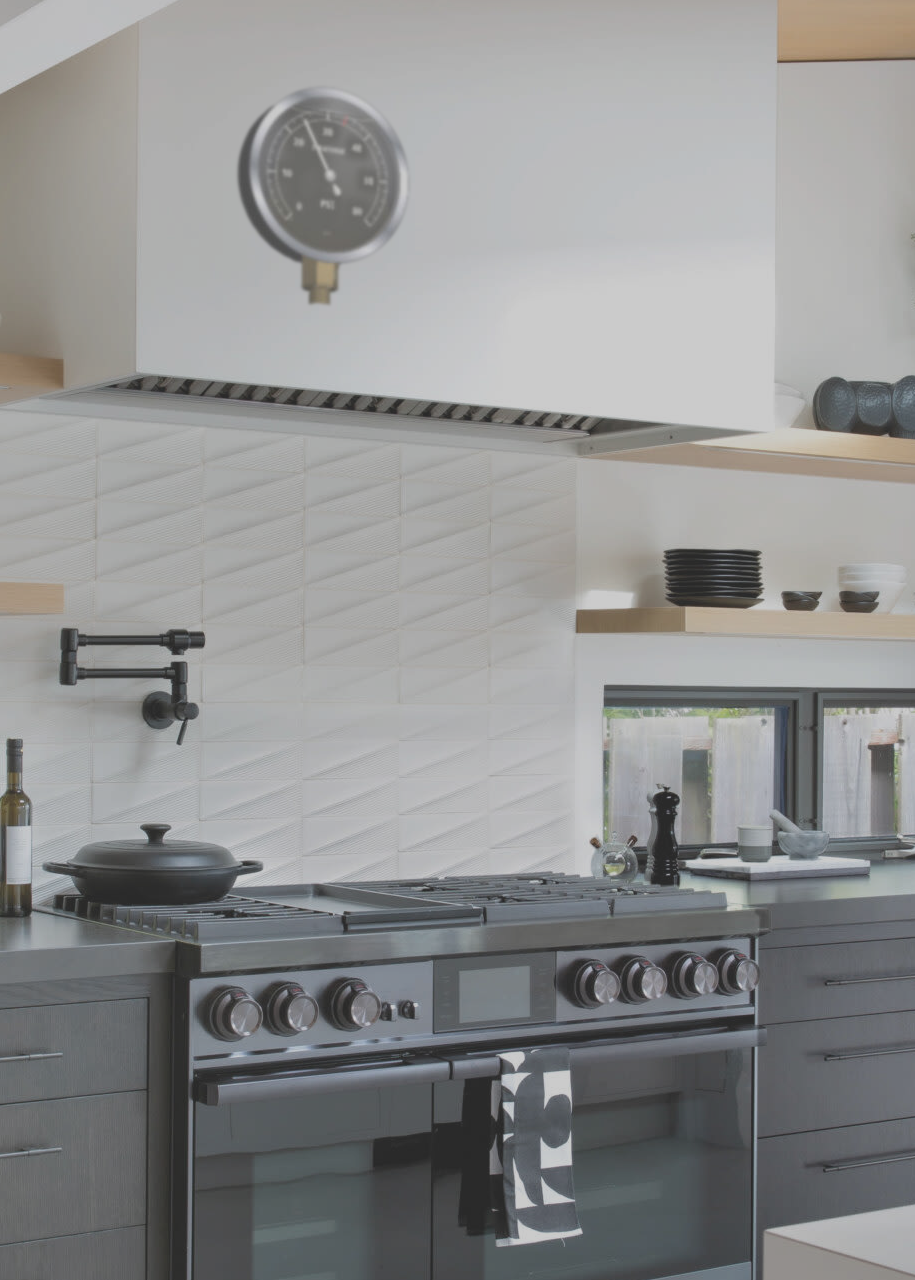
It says {"value": 24, "unit": "psi"}
